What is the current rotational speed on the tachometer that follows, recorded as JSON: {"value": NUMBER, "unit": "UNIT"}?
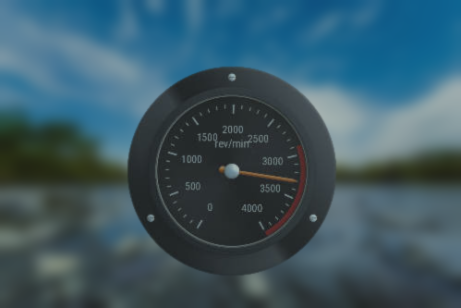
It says {"value": 3300, "unit": "rpm"}
